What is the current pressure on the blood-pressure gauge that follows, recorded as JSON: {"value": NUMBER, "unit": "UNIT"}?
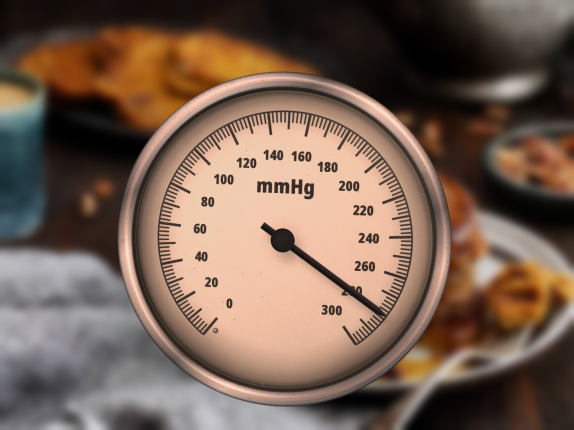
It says {"value": 280, "unit": "mmHg"}
